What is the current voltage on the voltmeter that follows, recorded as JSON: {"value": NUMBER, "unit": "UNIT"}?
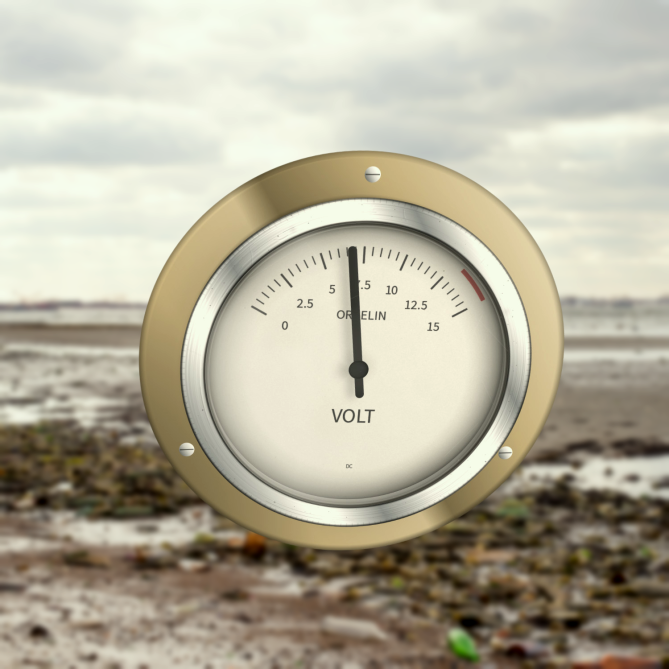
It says {"value": 6.75, "unit": "V"}
